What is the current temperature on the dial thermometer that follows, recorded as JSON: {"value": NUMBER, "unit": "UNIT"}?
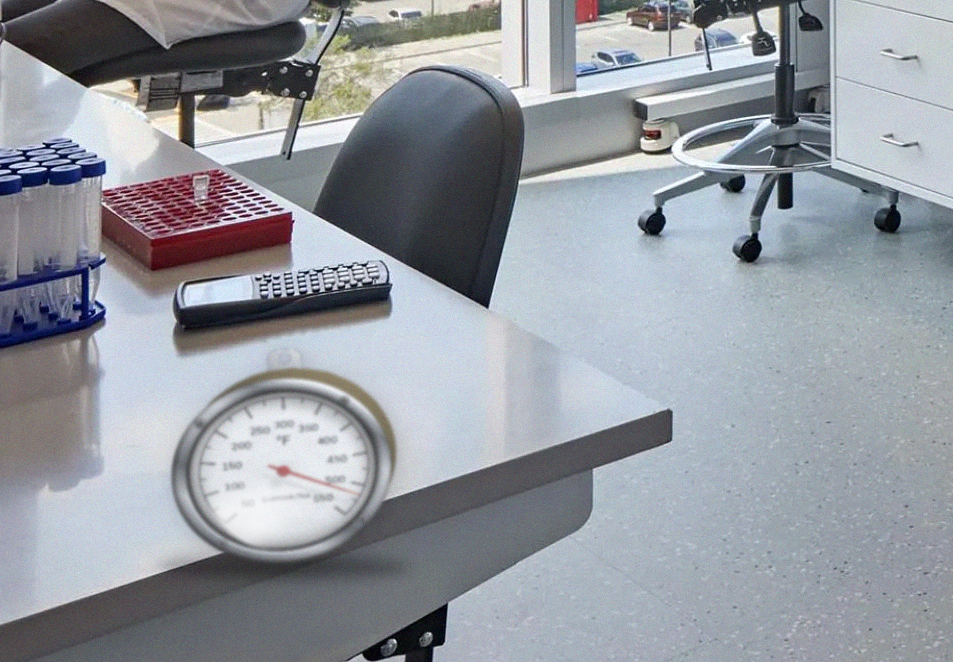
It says {"value": 512.5, "unit": "°F"}
